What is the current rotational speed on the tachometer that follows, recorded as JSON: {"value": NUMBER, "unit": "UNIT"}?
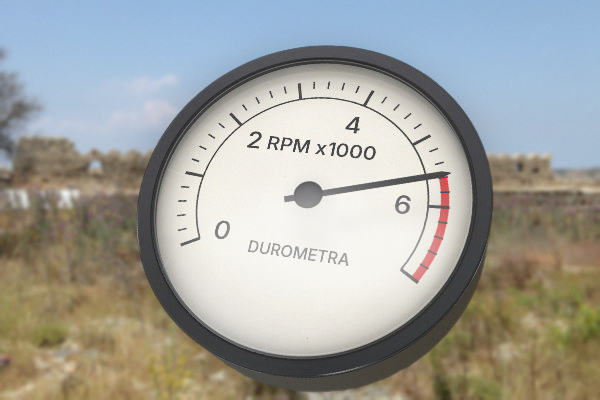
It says {"value": 5600, "unit": "rpm"}
